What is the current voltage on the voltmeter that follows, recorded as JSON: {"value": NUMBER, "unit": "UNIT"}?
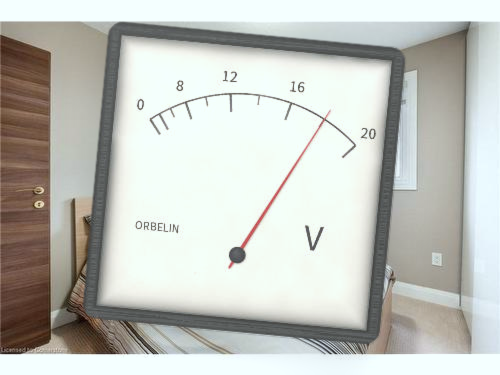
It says {"value": 18, "unit": "V"}
